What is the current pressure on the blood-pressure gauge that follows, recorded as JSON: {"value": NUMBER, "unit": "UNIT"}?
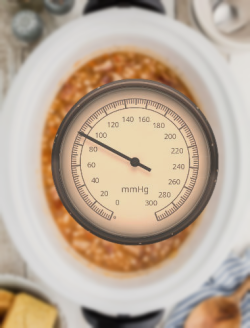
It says {"value": 90, "unit": "mmHg"}
